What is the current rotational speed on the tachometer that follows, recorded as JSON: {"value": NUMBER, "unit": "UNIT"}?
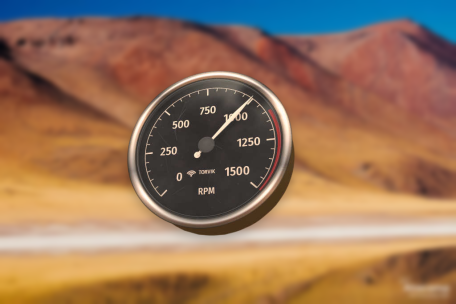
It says {"value": 1000, "unit": "rpm"}
